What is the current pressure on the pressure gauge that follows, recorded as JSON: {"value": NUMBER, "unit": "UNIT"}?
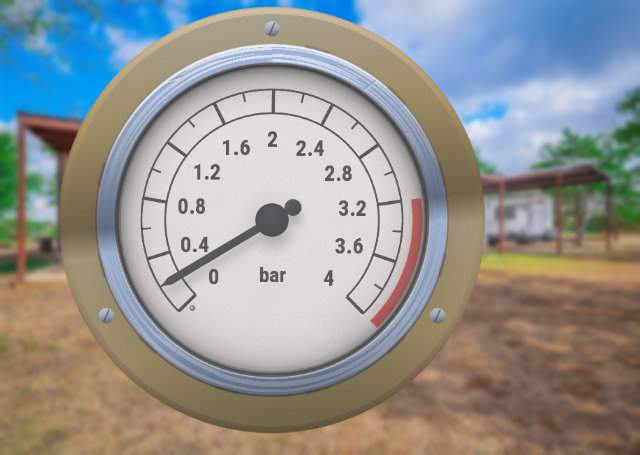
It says {"value": 0.2, "unit": "bar"}
